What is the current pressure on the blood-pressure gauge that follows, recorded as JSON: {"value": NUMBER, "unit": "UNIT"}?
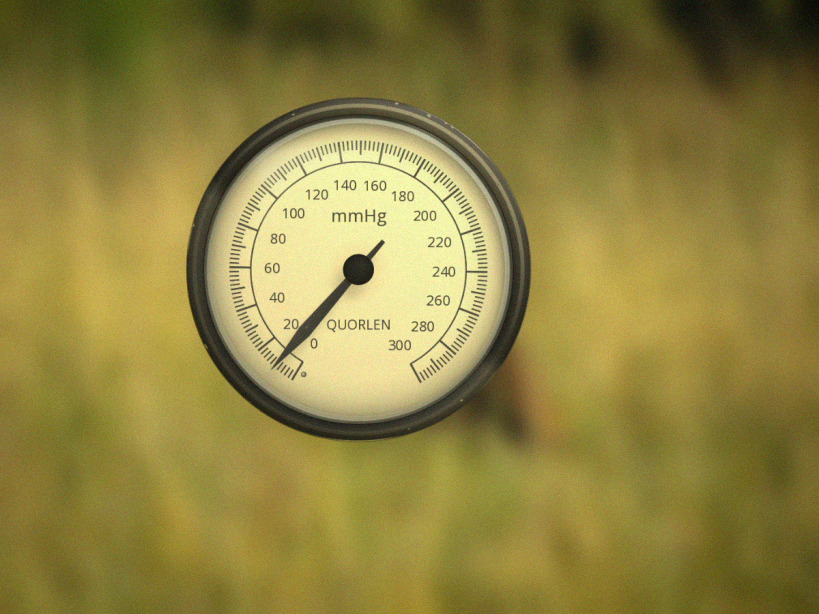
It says {"value": 10, "unit": "mmHg"}
